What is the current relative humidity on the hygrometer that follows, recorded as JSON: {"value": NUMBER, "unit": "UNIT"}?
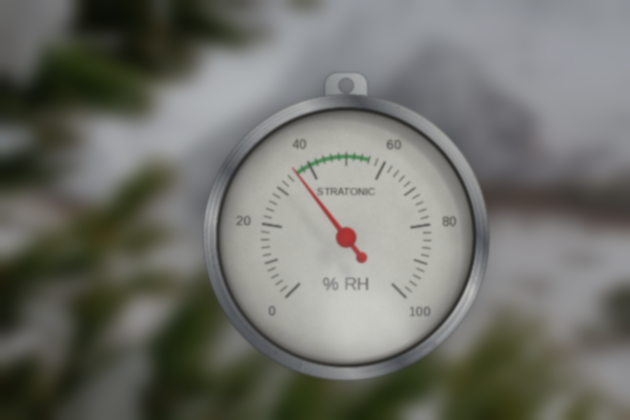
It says {"value": 36, "unit": "%"}
